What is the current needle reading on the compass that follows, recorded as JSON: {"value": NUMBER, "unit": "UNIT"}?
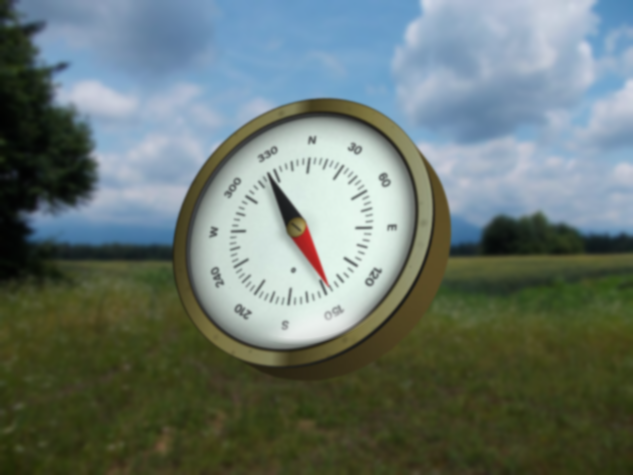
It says {"value": 145, "unit": "°"}
